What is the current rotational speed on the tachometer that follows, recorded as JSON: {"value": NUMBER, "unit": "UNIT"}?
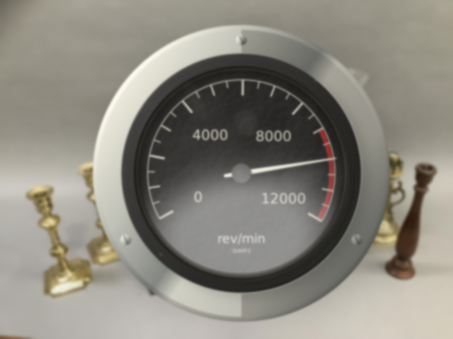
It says {"value": 10000, "unit": "rpm"}
